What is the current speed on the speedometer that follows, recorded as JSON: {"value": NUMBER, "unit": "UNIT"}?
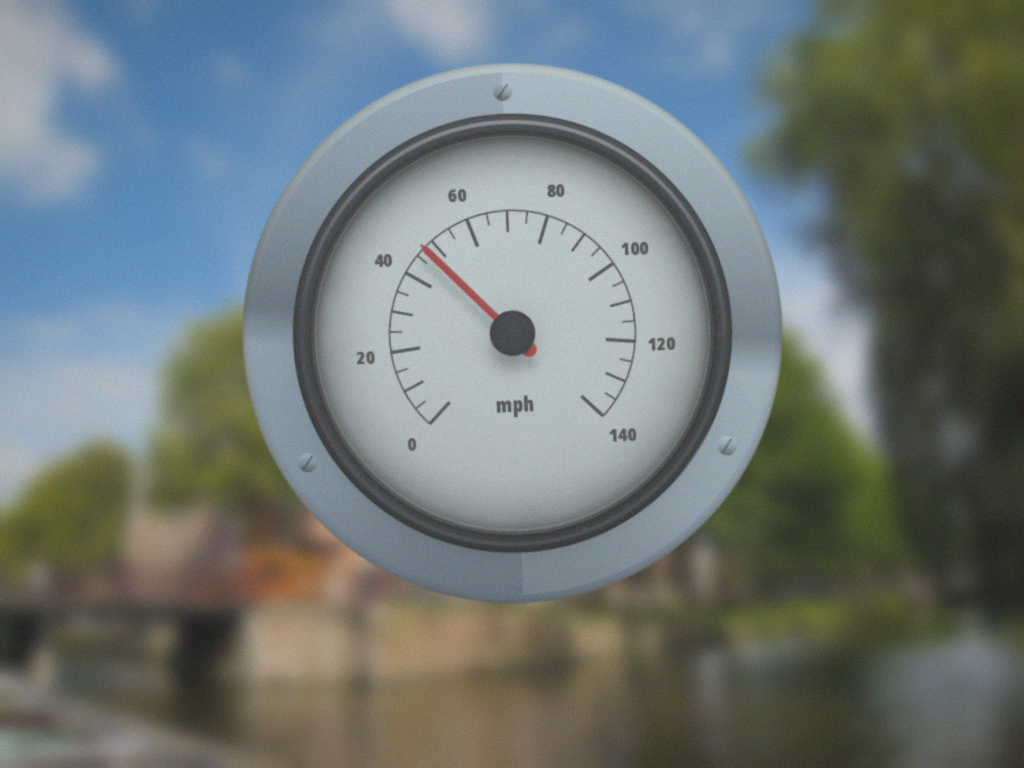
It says {"value": 47.5, "unit": "mph"}
